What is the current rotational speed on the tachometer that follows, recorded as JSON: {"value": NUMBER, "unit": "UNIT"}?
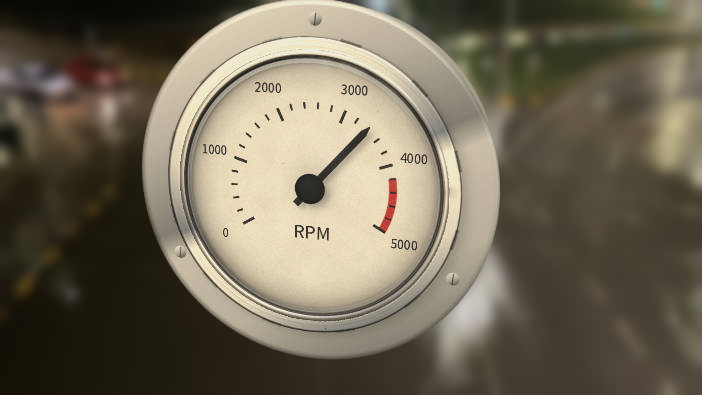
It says {"value": 3400, "unit": "rpm"}
